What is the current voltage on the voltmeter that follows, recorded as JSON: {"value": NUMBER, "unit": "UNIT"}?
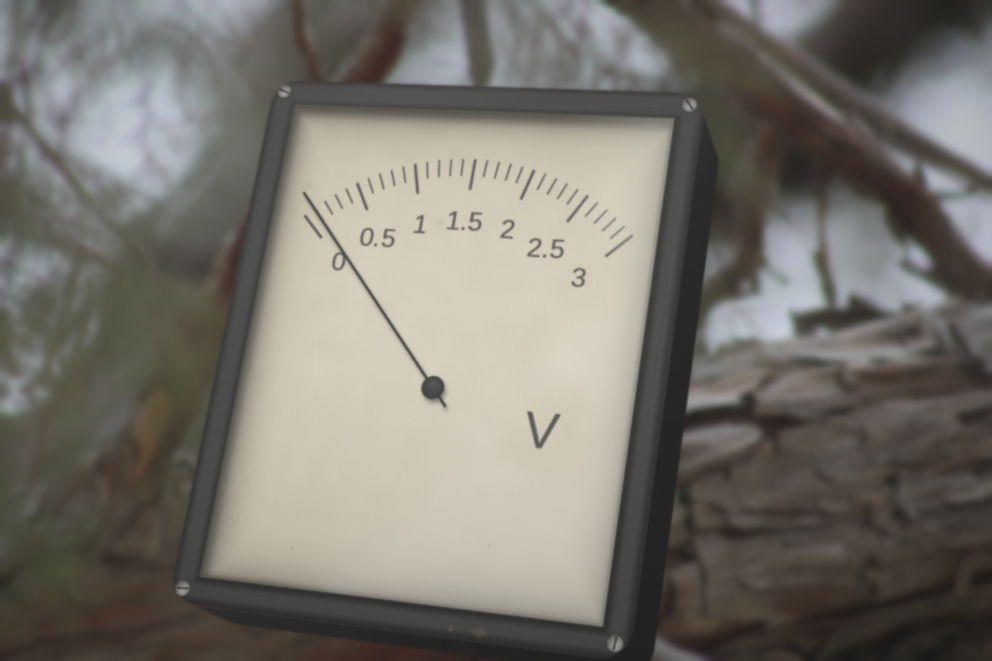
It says {"value": 0.1, "unit": "V"}
